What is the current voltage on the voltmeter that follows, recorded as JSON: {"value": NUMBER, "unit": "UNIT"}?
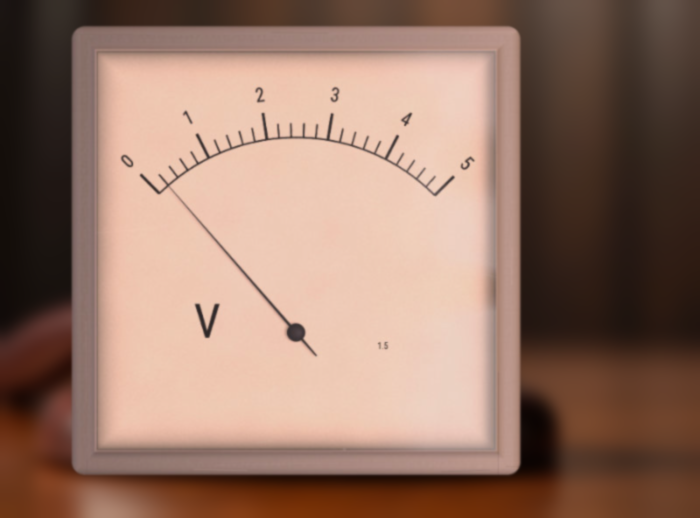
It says {"value": 0.2, "unit": "V"}
